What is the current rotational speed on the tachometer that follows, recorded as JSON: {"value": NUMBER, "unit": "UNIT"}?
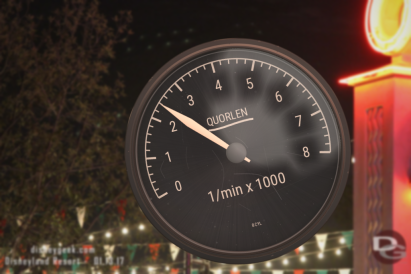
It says {"value": 2400, "unit": "rpm"}
